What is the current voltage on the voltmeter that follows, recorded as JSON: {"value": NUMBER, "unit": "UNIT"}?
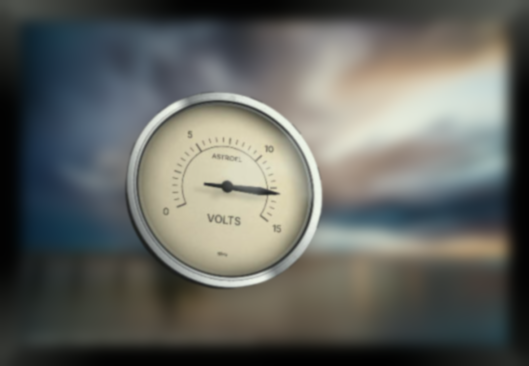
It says {"value": 13, "unit": "V"}
